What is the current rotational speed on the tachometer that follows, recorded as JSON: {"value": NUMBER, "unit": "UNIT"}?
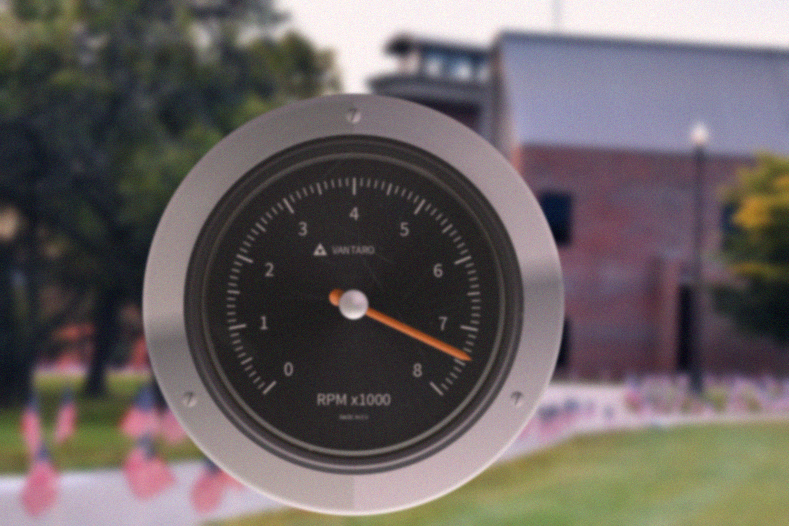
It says {"value": 7400, "unit": "rpm"}
